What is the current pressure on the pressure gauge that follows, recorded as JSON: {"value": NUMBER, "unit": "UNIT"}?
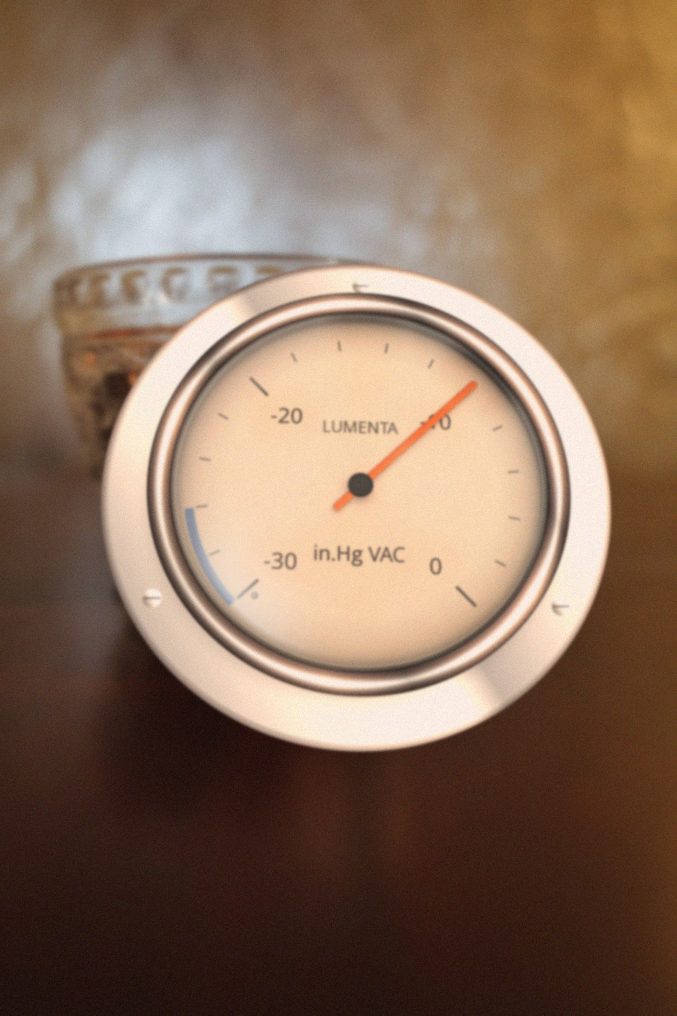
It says {"value": -10, "unit": "inHg"}
